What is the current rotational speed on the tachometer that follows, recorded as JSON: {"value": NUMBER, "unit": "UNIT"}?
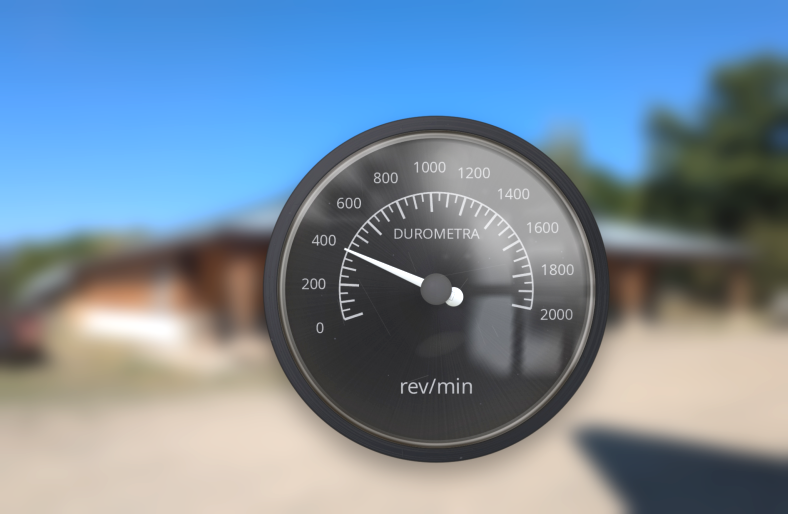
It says {"value": 400, "unit": "rpm"}
